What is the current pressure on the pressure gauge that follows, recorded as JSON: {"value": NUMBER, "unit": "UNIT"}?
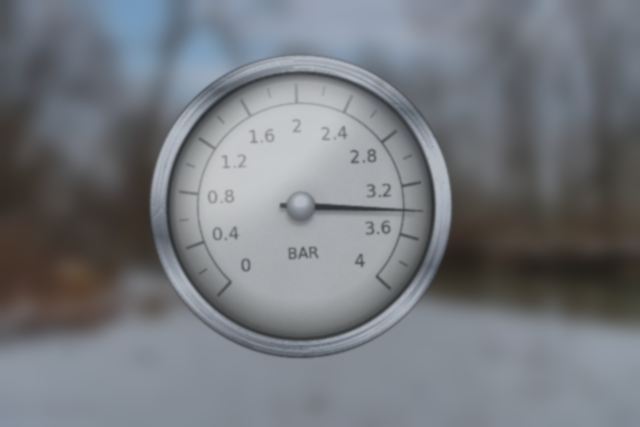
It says {"value": 3.4, "unit": "bar"}
